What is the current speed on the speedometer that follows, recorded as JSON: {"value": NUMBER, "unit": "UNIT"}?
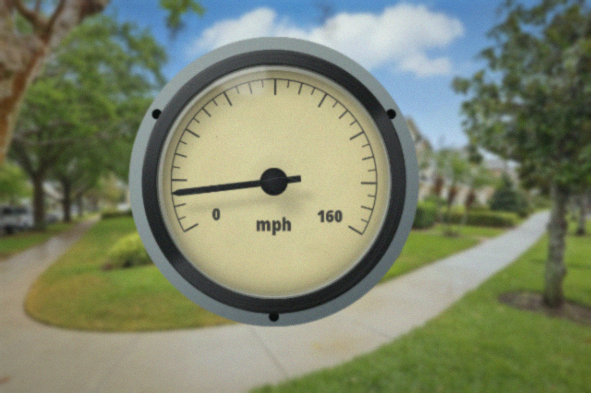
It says {"value": 15, "unit": "mph"}
